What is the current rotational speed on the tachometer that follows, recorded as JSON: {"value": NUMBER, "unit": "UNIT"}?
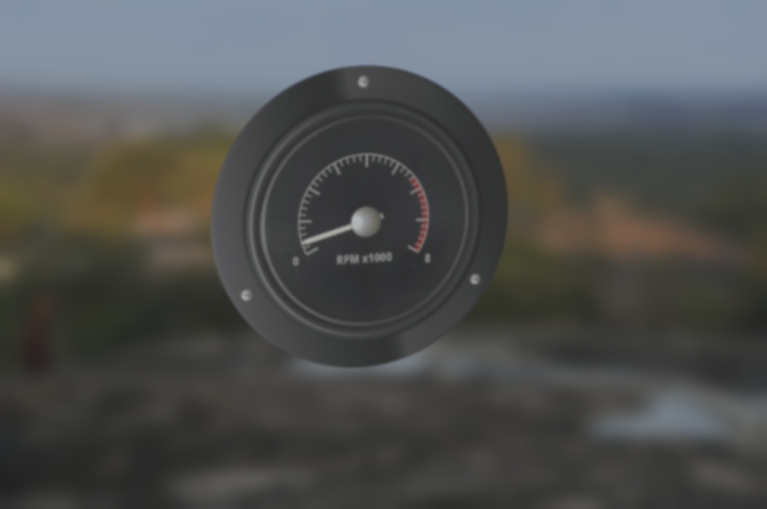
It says {"value": 400, "unit": "rpm"}
